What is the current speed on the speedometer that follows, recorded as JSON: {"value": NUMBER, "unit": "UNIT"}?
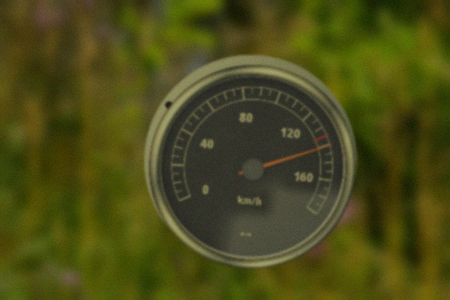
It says {"value": 140, "unit": "km/h"}
